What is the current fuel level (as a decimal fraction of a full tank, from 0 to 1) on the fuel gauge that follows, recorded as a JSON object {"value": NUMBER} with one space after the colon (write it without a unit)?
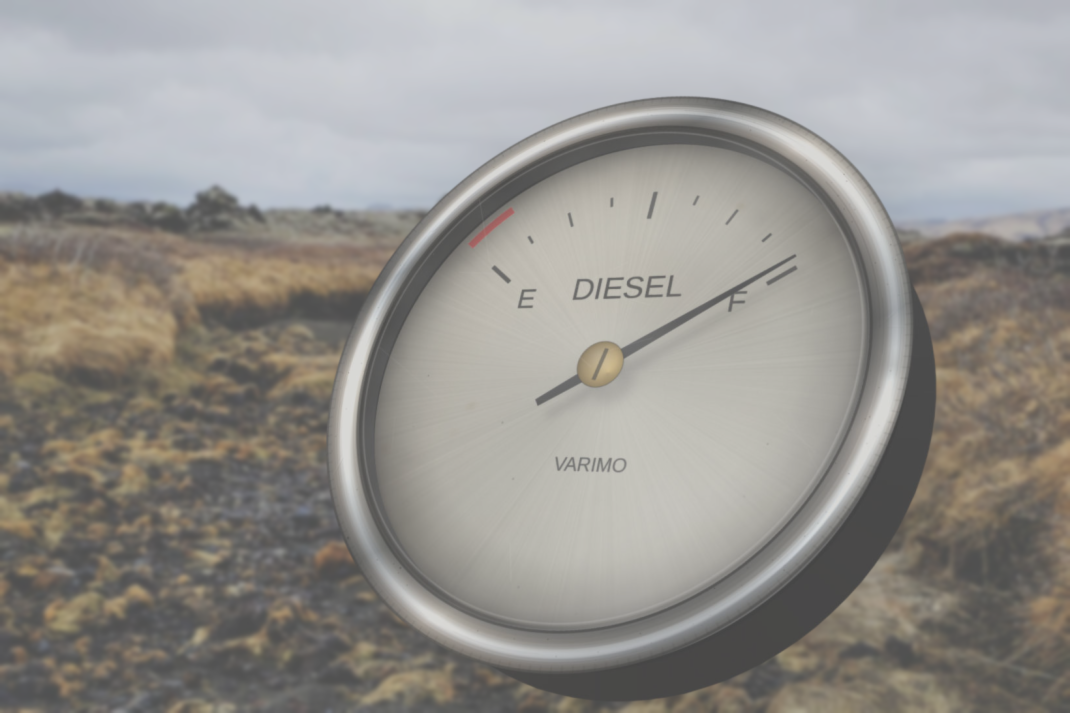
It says {"value": 1}
